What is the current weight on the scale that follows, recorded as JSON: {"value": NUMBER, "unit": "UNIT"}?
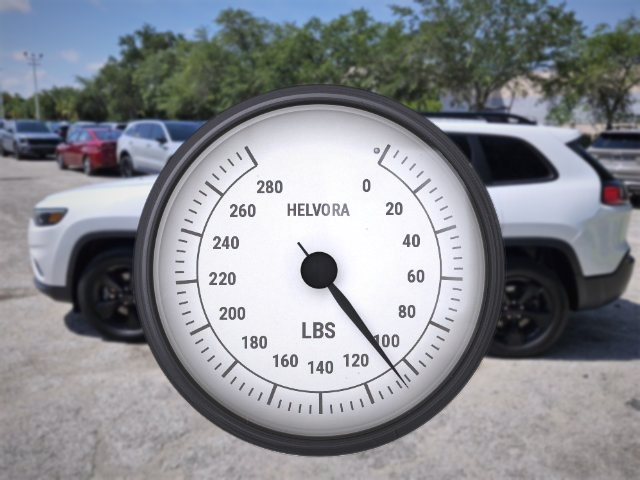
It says {"value": 106, "unit": "lb"}
